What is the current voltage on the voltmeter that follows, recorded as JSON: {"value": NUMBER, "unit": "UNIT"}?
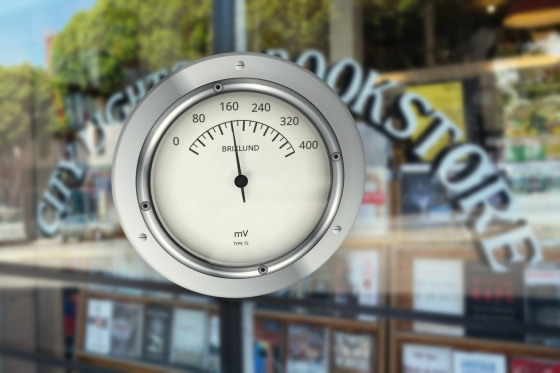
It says {"value": 160, "unit": "mV"}
